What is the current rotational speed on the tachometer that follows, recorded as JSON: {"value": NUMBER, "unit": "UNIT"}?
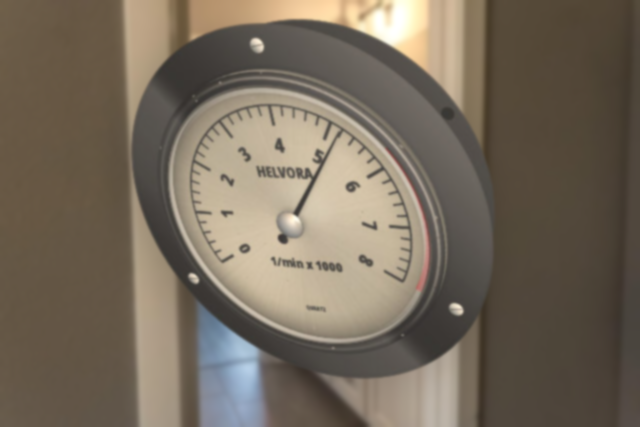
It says {"value": 5200, "unit": "rpm"}
